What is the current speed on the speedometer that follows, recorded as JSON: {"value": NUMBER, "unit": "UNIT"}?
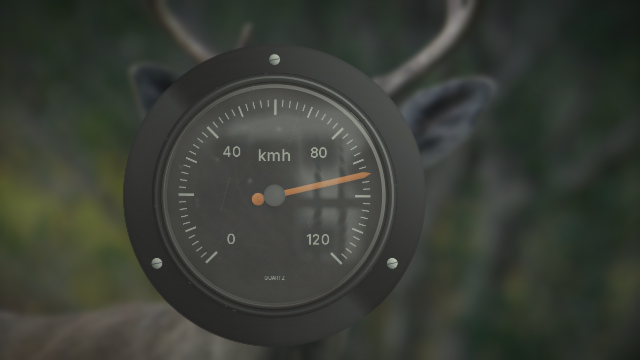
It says {"value": 94, "unit": "km/h"}
